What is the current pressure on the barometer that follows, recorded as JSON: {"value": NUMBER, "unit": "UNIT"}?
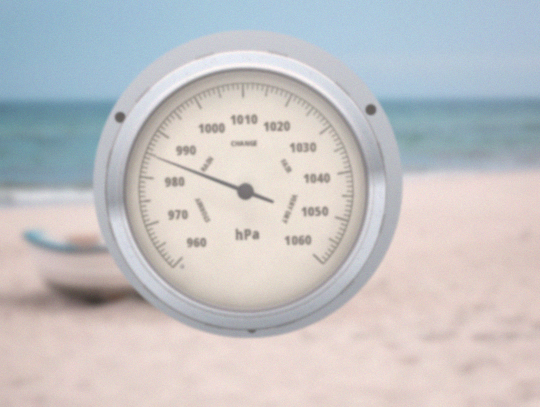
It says {"value": 985, "unit": "hPa"}
